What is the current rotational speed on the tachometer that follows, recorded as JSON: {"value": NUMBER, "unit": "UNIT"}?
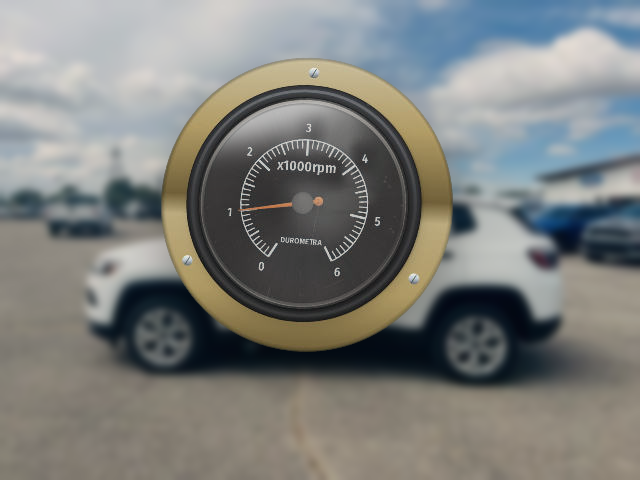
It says {"value": 1000, "unit": "rpm"}
